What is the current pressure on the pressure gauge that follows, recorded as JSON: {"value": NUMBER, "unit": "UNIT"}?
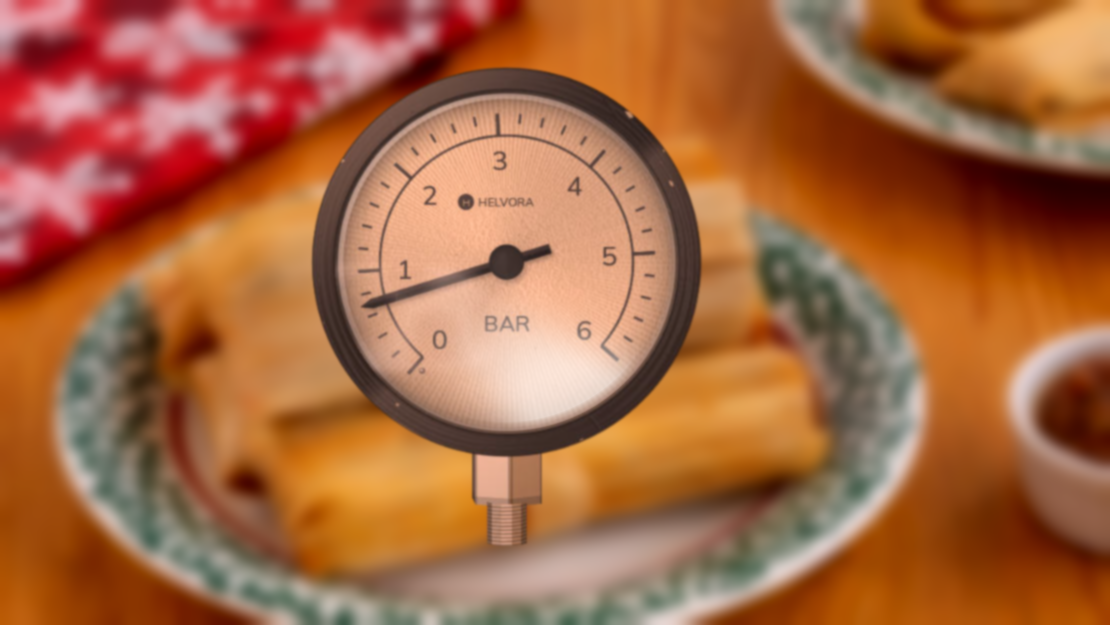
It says {"value": 0.7, "unit": "bar"}
